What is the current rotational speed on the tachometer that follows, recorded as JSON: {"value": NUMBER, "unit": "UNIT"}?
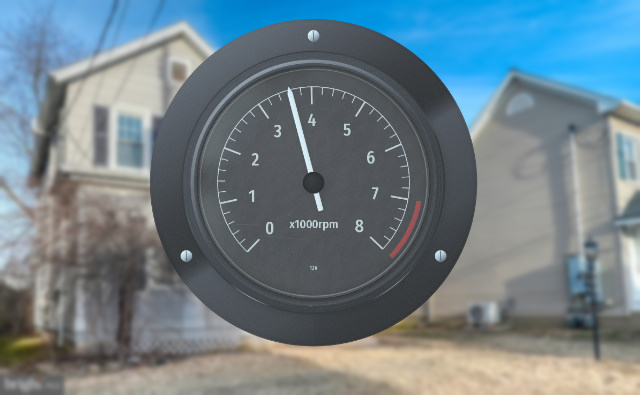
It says {"value": 3600, "unit": "rpm"}
